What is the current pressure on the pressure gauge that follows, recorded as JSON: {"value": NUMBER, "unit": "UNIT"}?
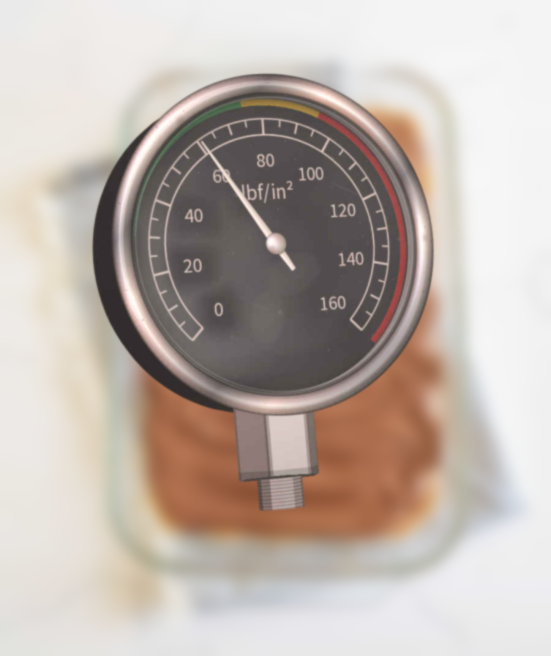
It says {"value": 60, "unit": "psi"}
